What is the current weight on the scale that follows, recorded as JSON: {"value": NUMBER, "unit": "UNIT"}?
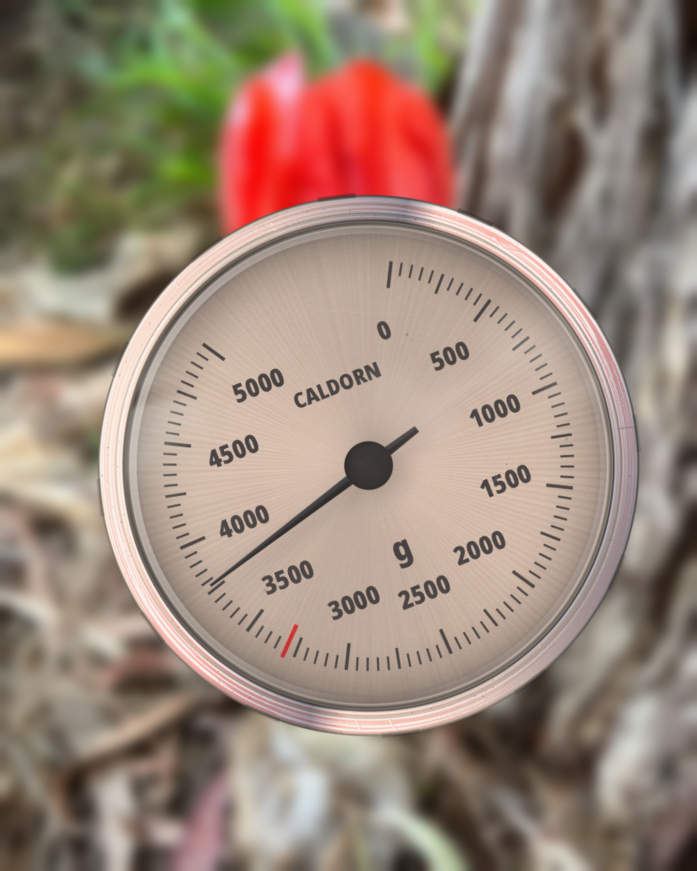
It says {"value": 3775, "unit": "g"}
